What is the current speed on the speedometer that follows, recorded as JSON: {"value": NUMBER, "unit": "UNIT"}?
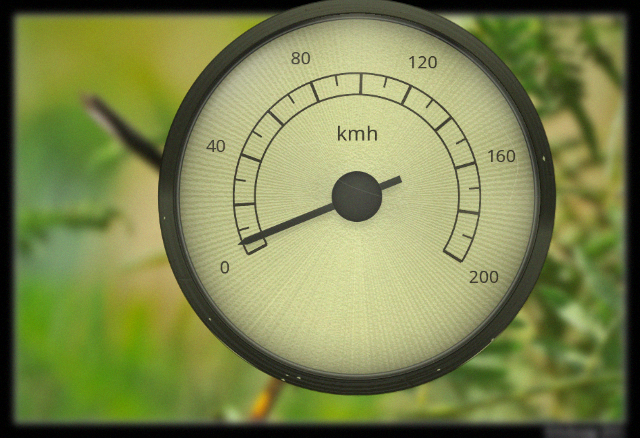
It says {"value": 5, "unit": "km/h"}
